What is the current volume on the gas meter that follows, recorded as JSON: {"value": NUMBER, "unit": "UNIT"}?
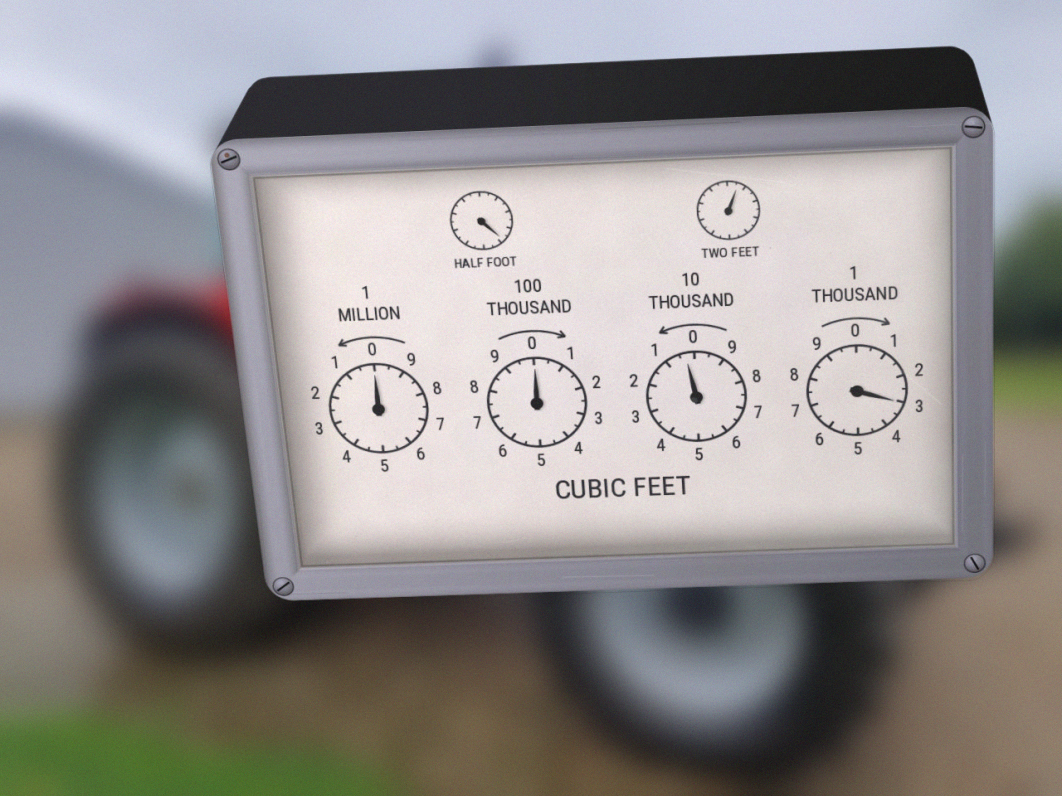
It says {"value": 300, "unit": "ft³"}
